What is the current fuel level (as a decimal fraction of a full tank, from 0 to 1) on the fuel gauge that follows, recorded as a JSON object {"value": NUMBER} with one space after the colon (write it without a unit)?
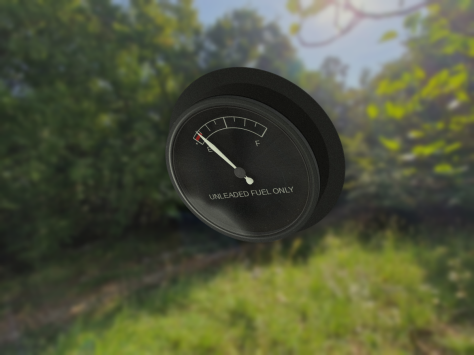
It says {"value": 0.125}
